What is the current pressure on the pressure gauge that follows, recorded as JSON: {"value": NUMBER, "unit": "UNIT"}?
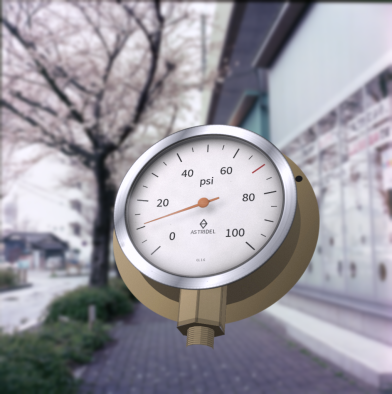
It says {"value": 10, "unit": "psi"}
